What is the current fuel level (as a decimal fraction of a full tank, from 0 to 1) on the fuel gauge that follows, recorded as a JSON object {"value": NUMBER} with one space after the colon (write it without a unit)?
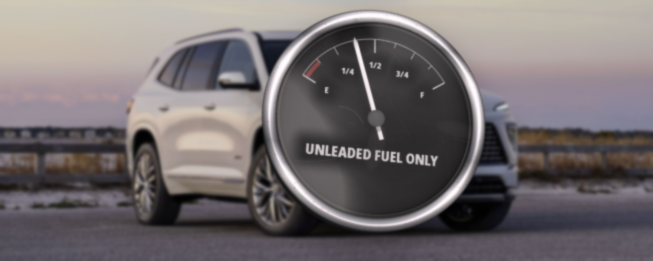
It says {"value": 0.375}
